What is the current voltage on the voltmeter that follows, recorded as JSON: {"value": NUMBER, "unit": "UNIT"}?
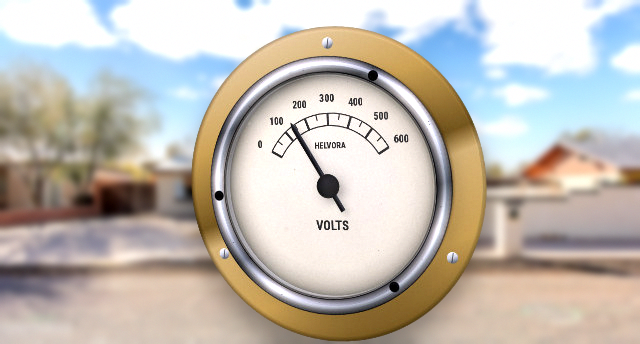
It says {"value": 150, "unit": "V"}
